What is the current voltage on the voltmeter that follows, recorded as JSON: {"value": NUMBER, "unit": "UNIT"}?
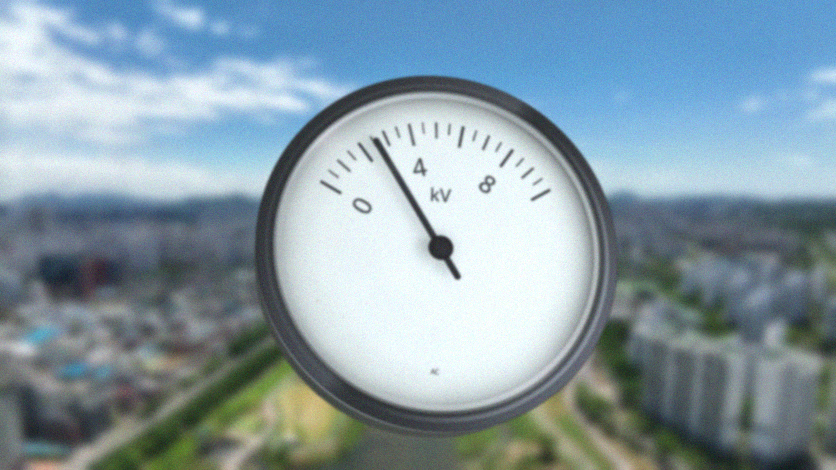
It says {"value": 2.5, "unit": "kV"}
